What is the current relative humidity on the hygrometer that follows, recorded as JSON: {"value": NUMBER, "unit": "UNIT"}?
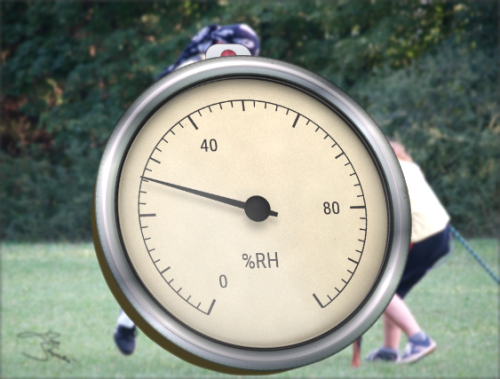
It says {"value": 26, "unit": "%"}
